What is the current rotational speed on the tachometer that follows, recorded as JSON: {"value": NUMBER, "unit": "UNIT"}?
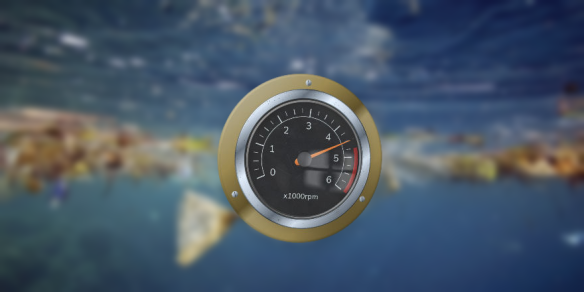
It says {"value": 4500, "unit": "rpm"}
